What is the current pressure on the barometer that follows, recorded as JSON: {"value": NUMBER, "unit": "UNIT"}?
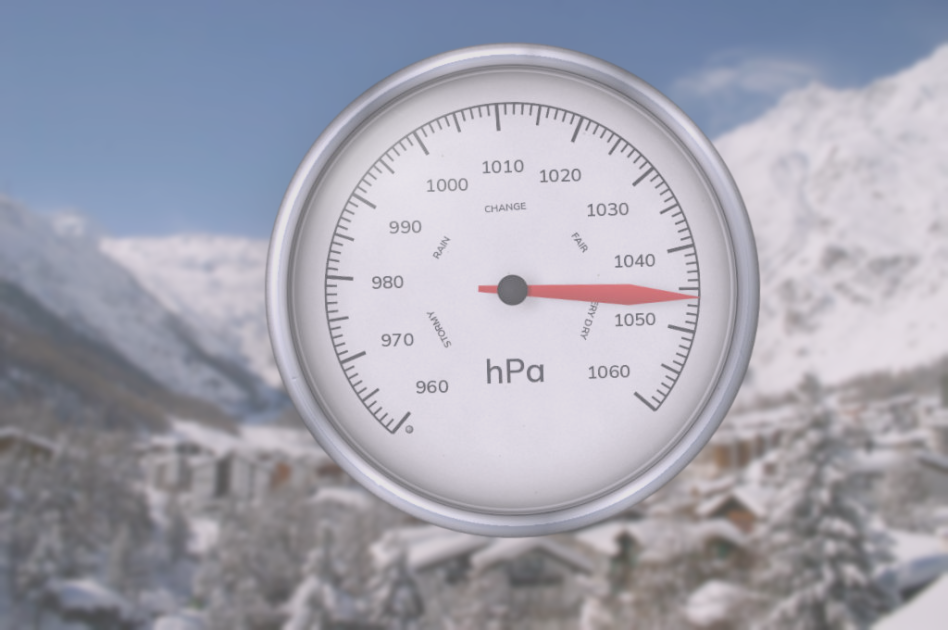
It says {"value": 1046, "unit": "hPa"}
